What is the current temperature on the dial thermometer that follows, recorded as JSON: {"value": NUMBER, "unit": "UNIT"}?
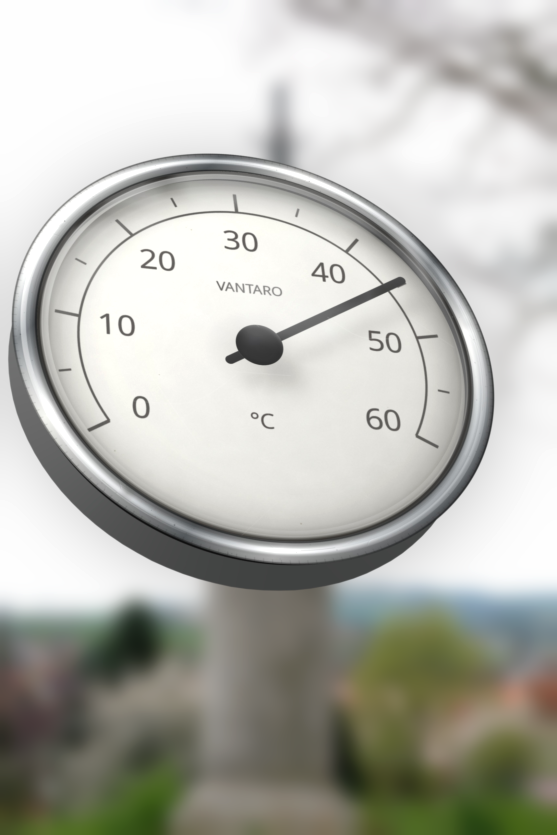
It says {"value": 45, "unit": "°C"}
